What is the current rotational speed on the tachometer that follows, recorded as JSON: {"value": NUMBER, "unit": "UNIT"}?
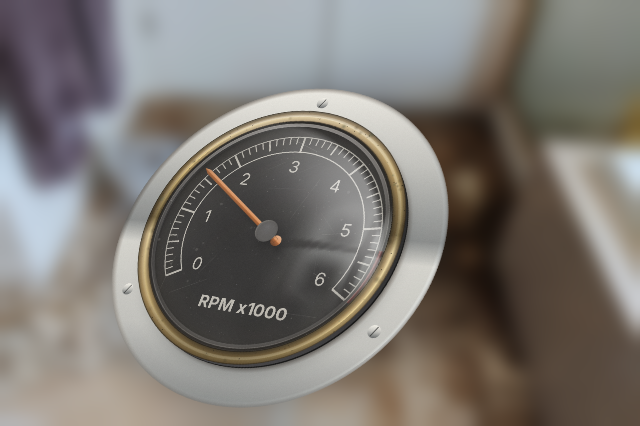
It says {"value": 1600, "unit": "rpm"}
